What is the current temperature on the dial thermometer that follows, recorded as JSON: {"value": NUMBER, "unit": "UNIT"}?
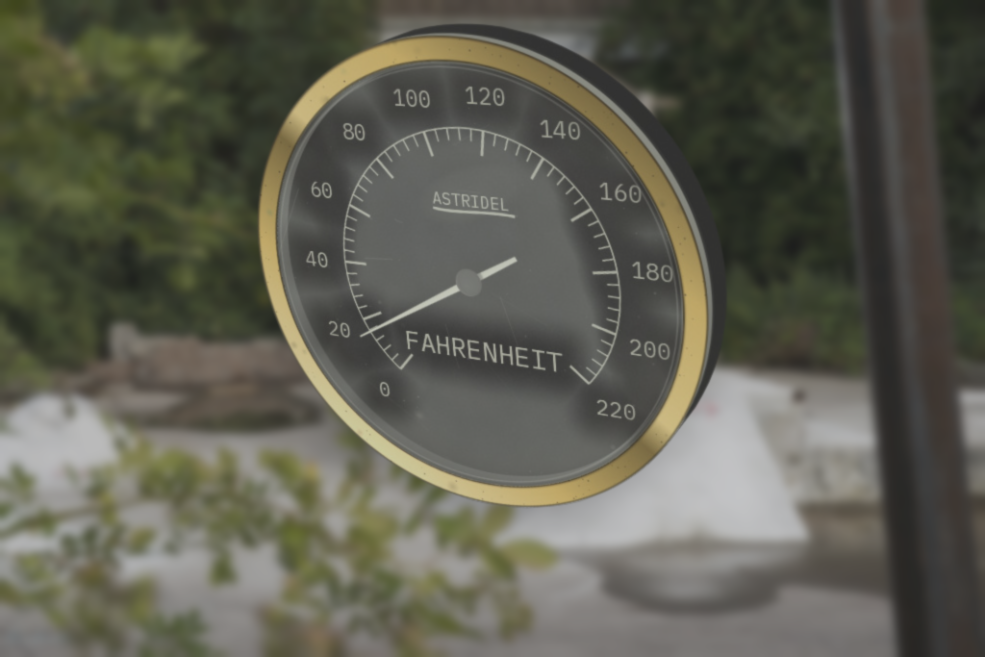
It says {"value": 16, "unit": "°F"}
